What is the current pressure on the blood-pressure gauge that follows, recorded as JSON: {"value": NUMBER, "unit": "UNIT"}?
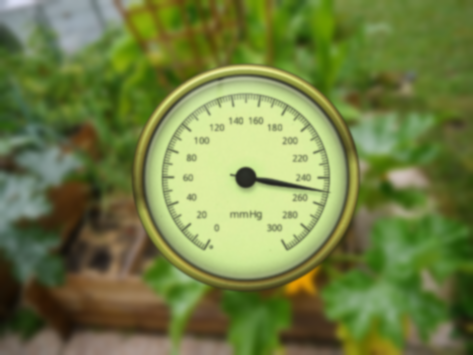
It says {"value": 250, "unit": "mmHg"}
